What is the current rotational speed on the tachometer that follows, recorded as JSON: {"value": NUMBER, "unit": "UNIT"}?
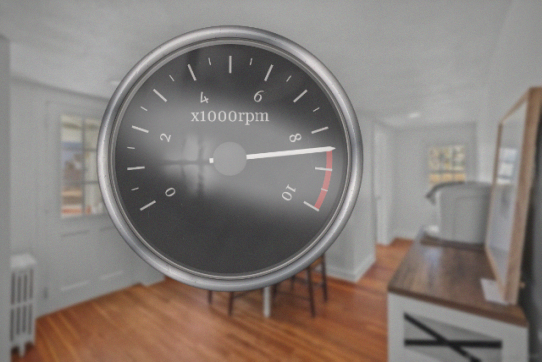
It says {"value": 8500, "unit": "rpm"}
